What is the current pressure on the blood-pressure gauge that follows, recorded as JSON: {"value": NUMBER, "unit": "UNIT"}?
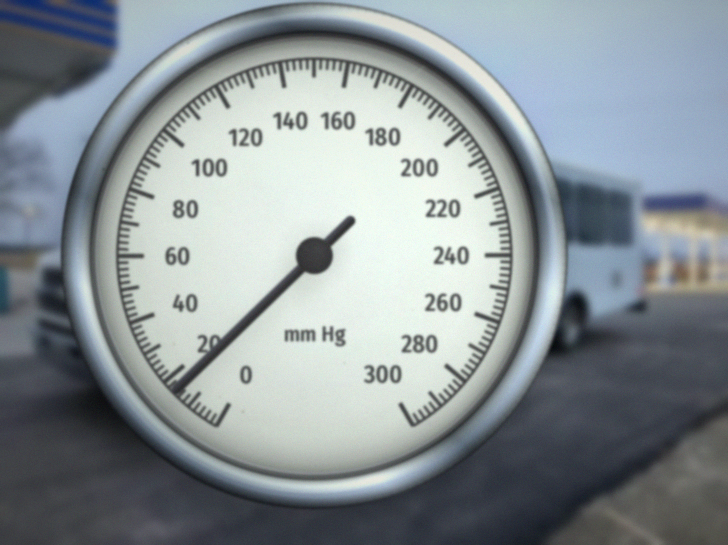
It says {"value": 16, "unit": "mmHg"}
